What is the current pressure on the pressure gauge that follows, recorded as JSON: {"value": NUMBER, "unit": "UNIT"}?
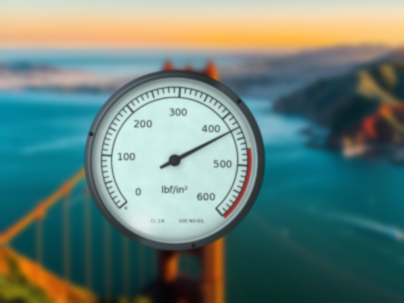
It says {"value": 430, "unit": "psi"}
